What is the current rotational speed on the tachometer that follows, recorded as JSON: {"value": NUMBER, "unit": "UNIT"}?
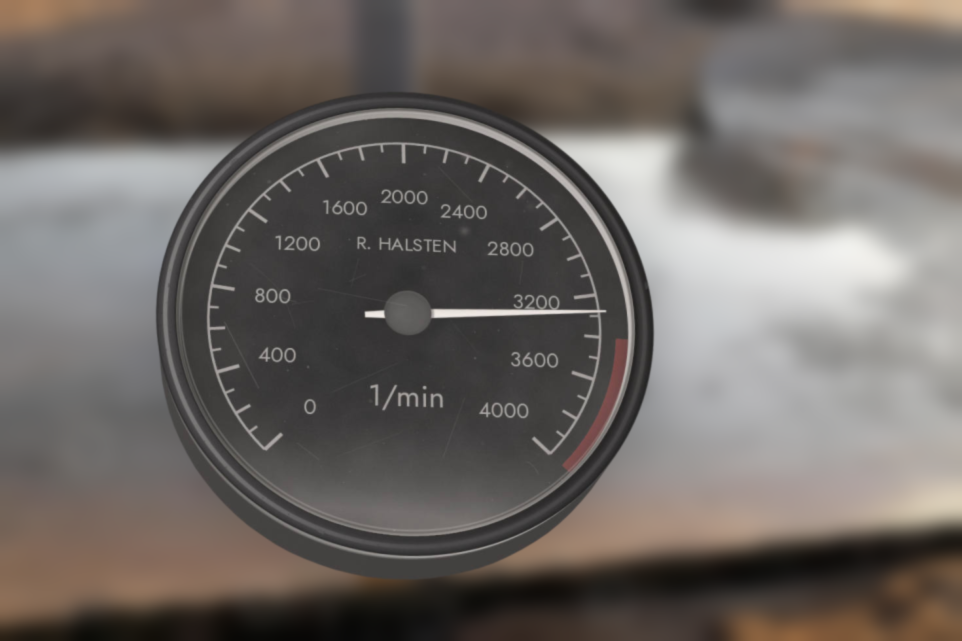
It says {"value": 3300, "unit": "rpm"}
